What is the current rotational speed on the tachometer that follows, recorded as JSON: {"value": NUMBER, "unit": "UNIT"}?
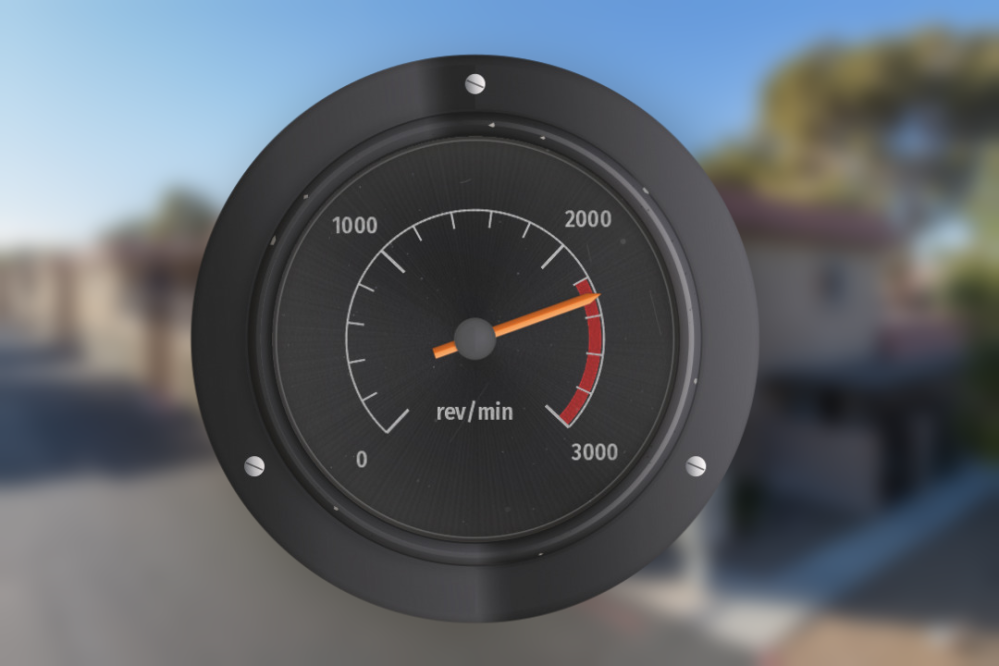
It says {"value": 2300, "unit": "rpm"}
